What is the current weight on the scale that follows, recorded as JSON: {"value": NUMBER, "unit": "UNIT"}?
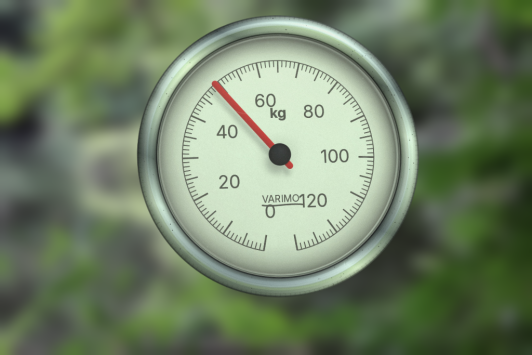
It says {"value": 49, "unit": "kg"}
